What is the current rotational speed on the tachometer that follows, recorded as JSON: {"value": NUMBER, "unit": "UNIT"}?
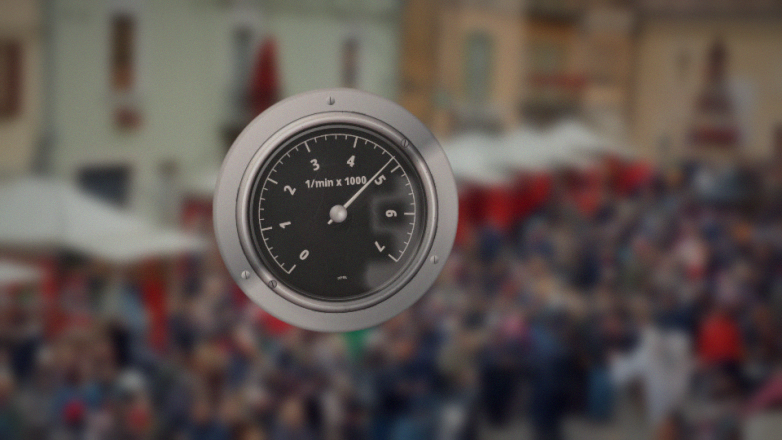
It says {"value": 4800, "unit": "rpm"}
